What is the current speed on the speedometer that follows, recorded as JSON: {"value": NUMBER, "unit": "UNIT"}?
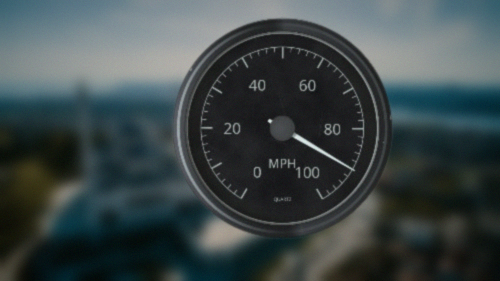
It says {"value": 90, "unit": "mph"}
